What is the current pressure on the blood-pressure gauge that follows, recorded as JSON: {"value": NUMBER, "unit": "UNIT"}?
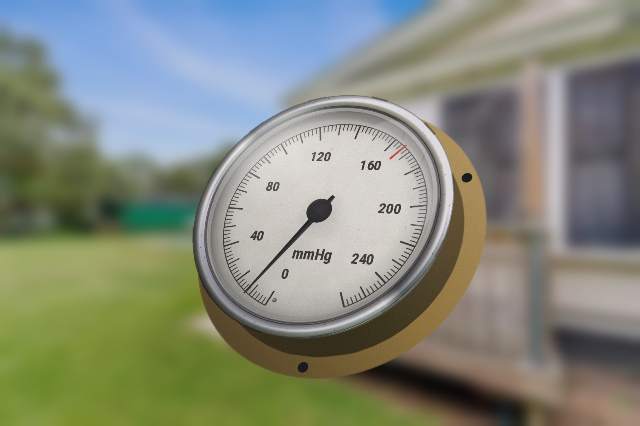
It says {"value": 10, "unit": "mmHg"}
